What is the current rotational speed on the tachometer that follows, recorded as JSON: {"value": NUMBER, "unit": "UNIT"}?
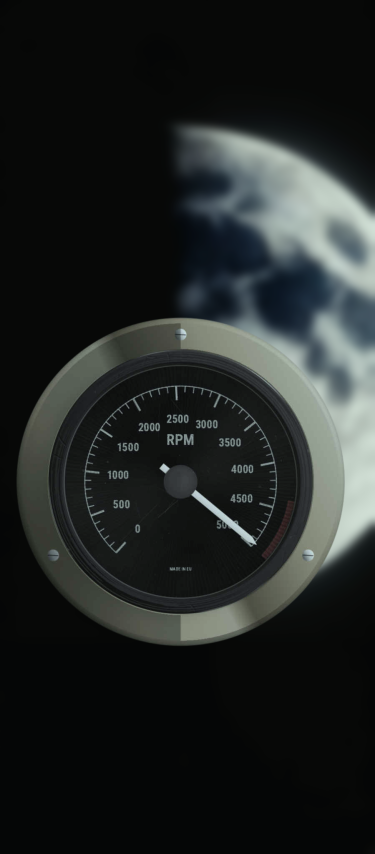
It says {"value": 4950, "unit": "rpm"}
